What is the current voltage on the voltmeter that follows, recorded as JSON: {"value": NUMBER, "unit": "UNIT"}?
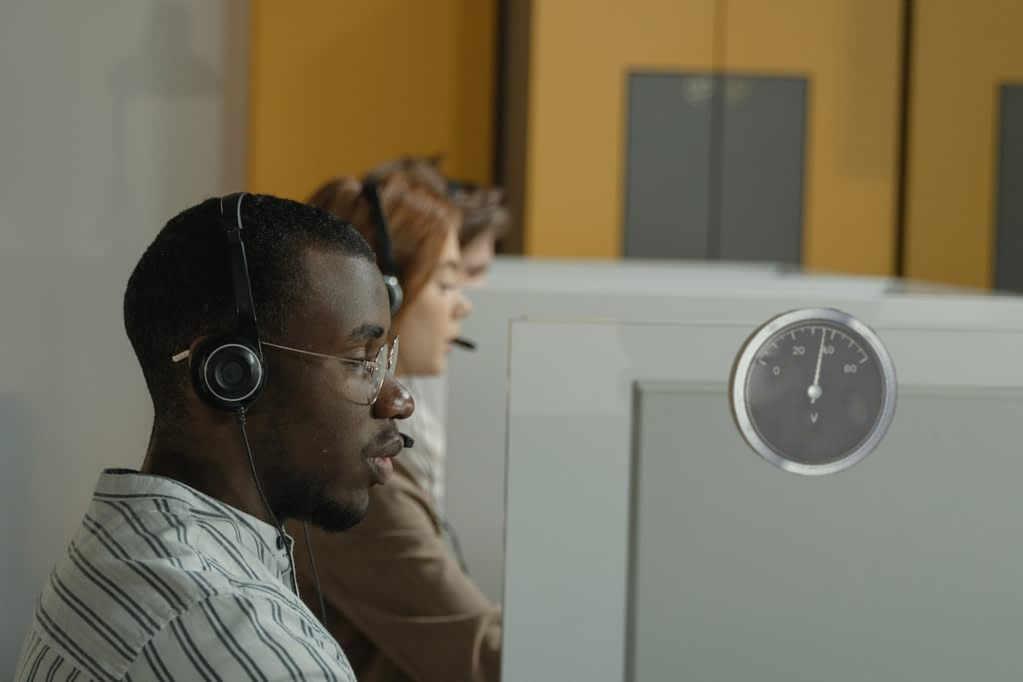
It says {"value": 35, "unit": "V"}
